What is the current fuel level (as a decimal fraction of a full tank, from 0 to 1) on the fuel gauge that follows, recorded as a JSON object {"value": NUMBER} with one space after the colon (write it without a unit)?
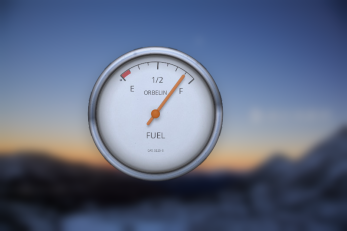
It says {"value": 0.875}
